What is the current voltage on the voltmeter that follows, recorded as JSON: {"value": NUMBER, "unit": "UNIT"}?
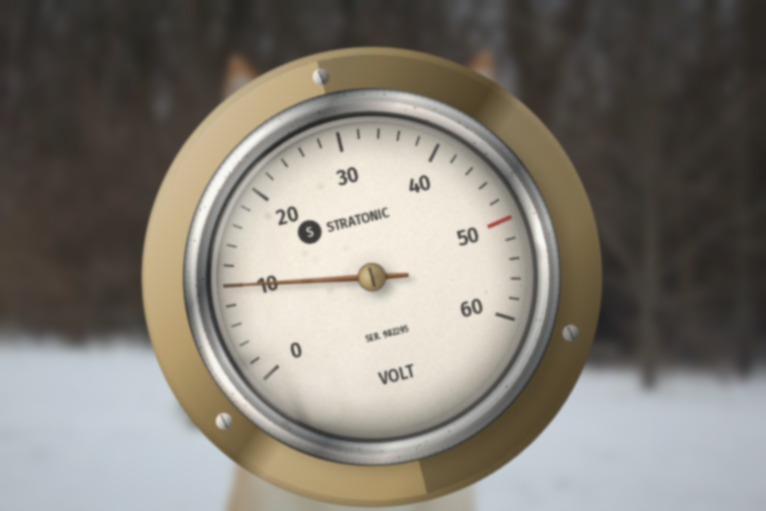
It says {"value": 10, "unit": "V"}
